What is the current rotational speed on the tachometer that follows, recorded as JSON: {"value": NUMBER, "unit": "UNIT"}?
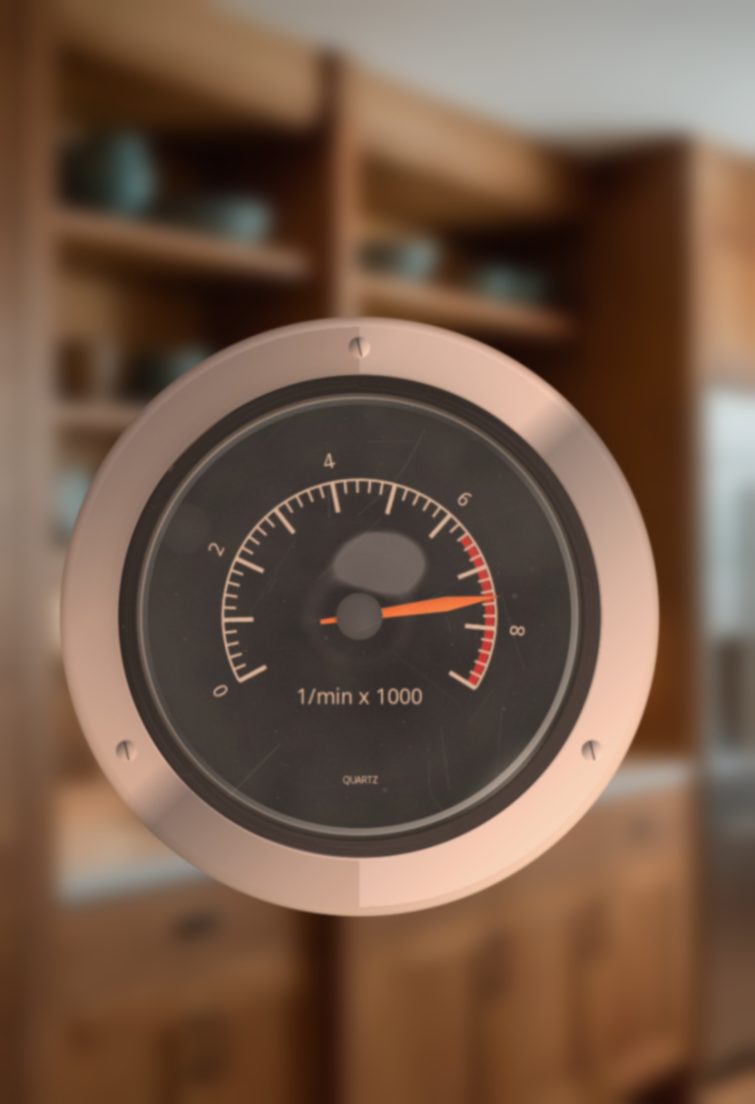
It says {"value": 7500, "unit": "rpm"}
